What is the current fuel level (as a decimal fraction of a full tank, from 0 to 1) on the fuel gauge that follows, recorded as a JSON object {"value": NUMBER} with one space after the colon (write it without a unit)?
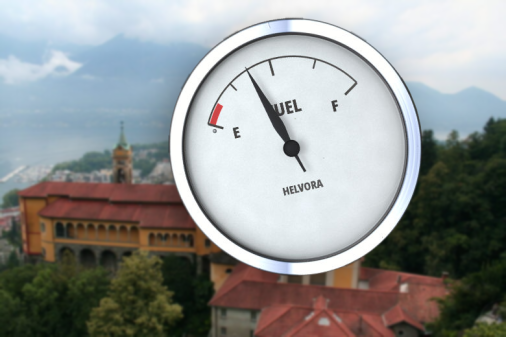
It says {"value": 0.375}
